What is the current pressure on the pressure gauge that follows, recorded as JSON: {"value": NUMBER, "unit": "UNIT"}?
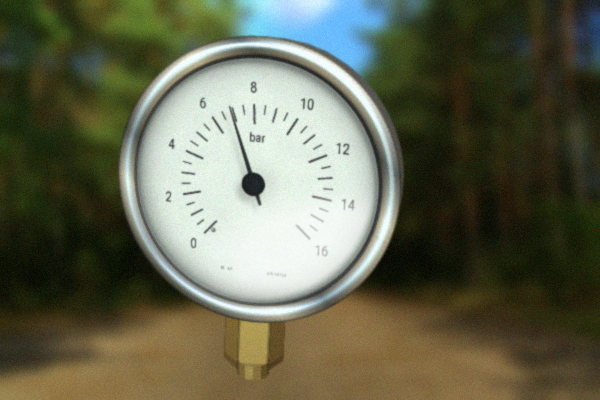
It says {"value": 7, "unit": "bar"}
